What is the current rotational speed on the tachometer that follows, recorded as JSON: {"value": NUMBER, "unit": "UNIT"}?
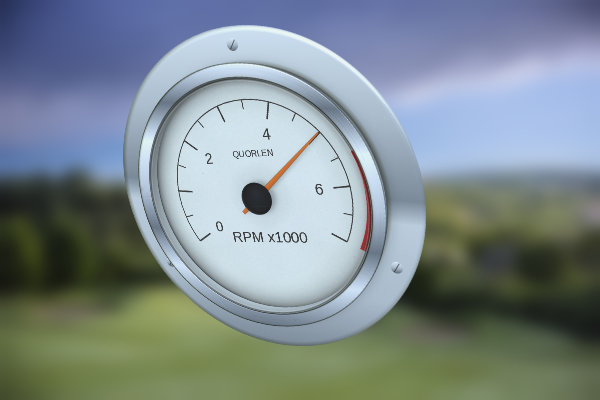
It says {"value": 5000, "unit": "rpm"}
